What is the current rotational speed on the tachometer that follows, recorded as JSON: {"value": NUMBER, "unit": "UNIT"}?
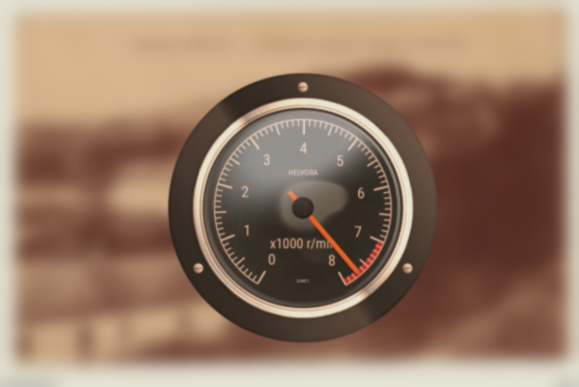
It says {"value": 7700, "unit": "rpm"}
